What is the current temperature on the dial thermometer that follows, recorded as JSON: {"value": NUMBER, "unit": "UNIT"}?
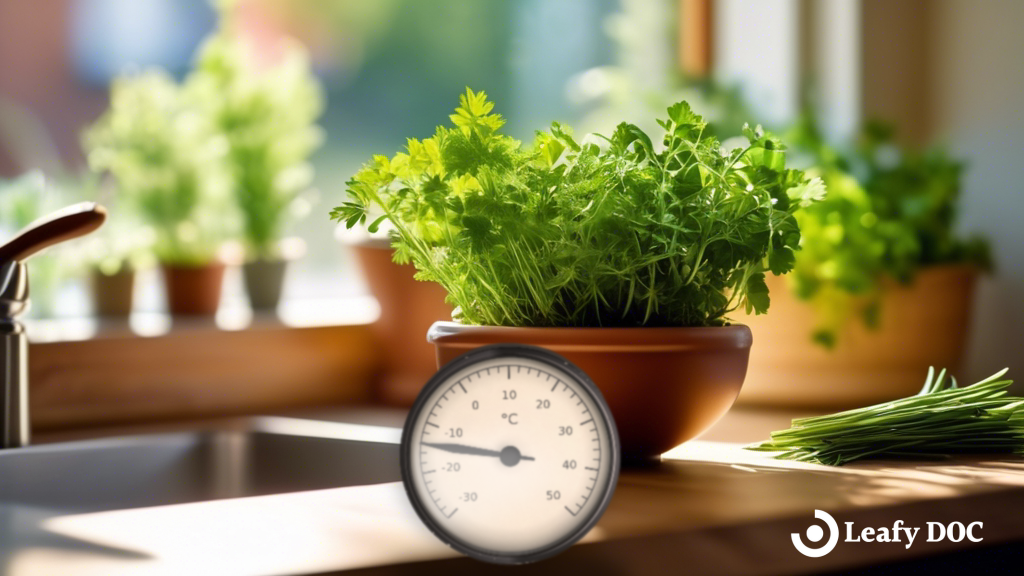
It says {"value": -14, "unit": "°C"}
